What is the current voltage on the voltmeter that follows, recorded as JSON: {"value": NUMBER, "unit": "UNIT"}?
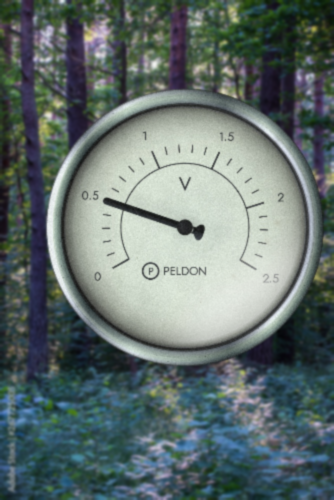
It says {"value": 0.5, "unit": "V"}
